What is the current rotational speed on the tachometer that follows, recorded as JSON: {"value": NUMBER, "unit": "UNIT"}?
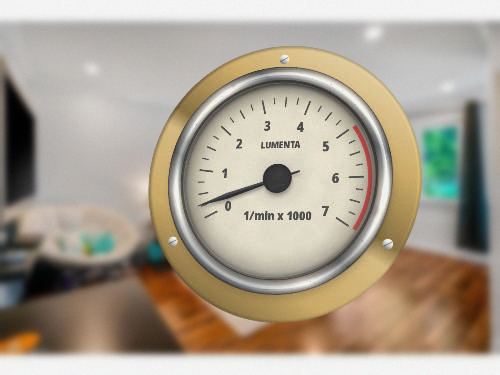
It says {"value": 250, "unit": "rpm"}
